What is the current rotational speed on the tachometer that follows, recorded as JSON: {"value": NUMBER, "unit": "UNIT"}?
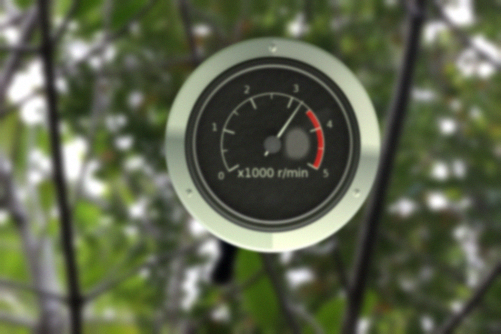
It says {"value": 3250, "unit": "rpm"}
